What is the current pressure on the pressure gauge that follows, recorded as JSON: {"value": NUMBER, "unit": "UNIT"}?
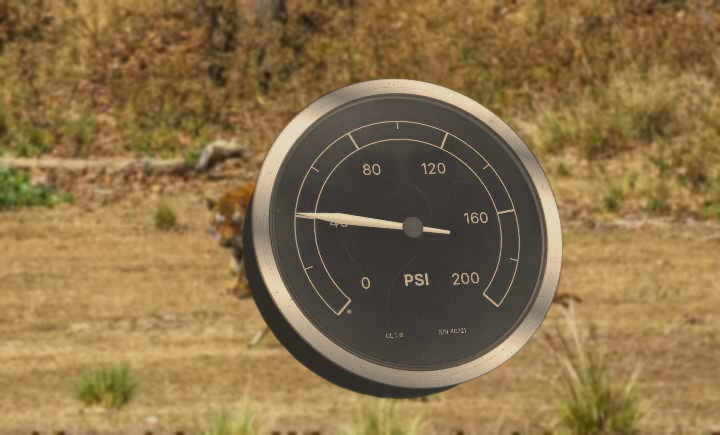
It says {"value": 40, "unit": "psi"}
